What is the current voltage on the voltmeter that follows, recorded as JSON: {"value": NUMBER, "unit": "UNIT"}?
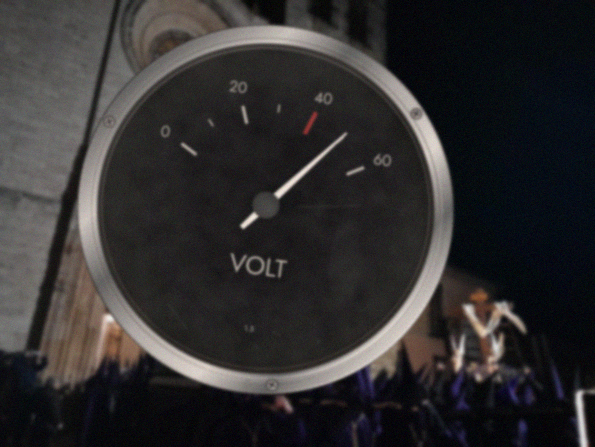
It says {"value": 50, "unit": "V"}
